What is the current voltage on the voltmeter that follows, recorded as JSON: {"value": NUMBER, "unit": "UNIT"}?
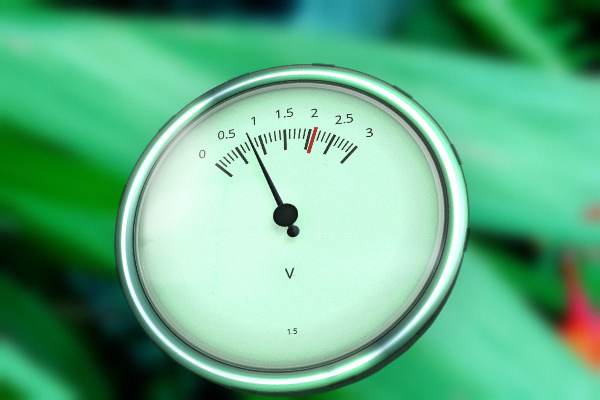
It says {"value": 0.8, "unit": "V"}
